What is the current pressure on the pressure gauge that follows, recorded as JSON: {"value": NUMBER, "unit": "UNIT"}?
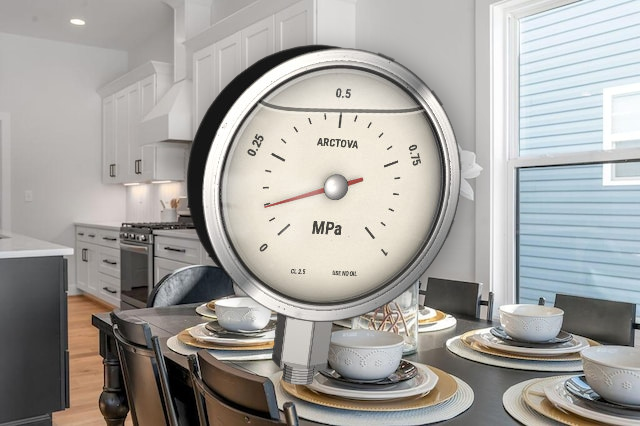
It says {"value": 0.1, "unit": "MPa"}
